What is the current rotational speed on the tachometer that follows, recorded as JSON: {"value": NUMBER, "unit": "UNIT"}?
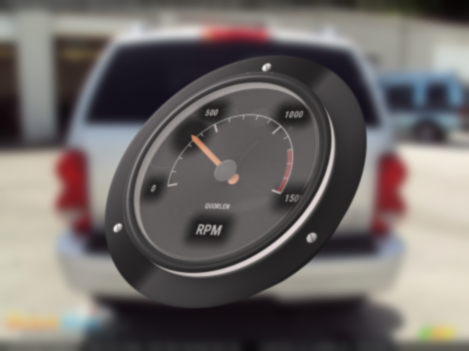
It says {"value": 350, "unit": "rpm"}
